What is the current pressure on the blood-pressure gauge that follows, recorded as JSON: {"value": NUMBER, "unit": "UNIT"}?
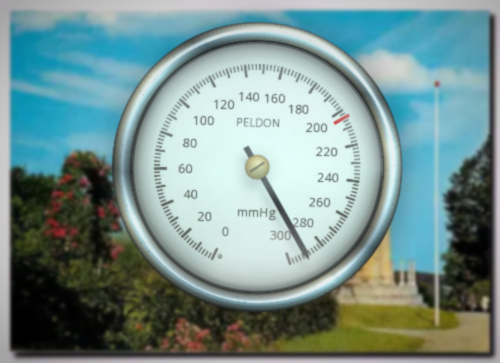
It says {"value": 290, "unit": "mmHg"}
